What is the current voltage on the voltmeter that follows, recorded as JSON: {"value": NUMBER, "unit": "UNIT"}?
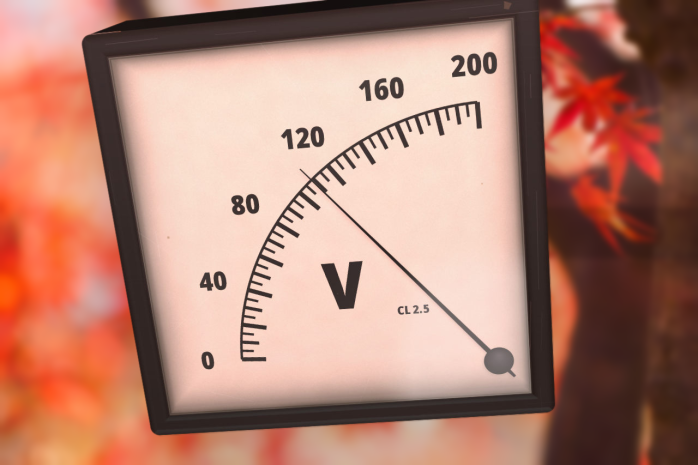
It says {"value": 110, "unit": "V"}
